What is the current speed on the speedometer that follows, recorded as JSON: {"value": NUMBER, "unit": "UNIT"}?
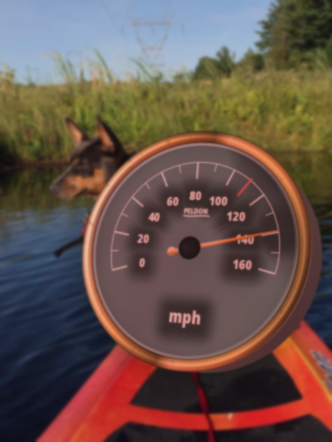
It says {"value": 140, "unit": "mph"}
